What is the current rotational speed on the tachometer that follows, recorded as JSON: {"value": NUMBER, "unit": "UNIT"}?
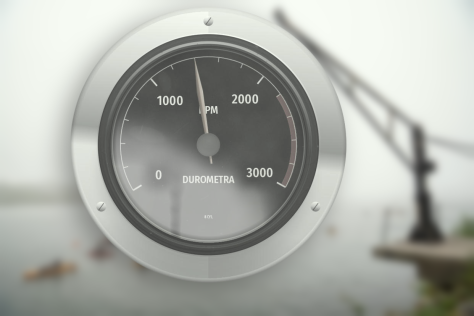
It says {"value": 1400, "unit": "rpm"}
